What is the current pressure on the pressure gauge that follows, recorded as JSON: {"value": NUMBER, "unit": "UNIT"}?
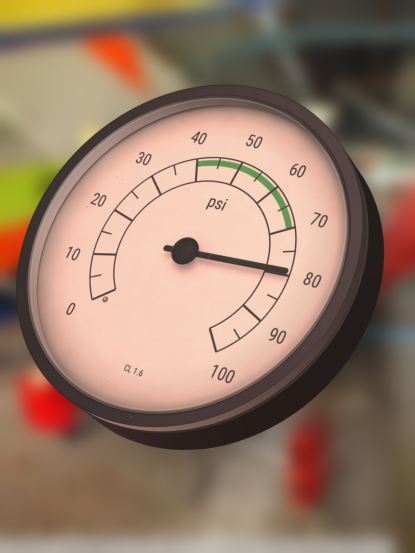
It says {"value": 80, "unit": "psi"}
